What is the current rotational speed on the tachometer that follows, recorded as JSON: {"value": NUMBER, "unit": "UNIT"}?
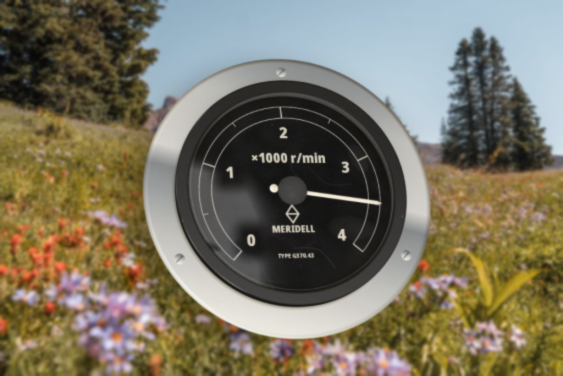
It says {"value": 3500, "unit": "rpm"}
